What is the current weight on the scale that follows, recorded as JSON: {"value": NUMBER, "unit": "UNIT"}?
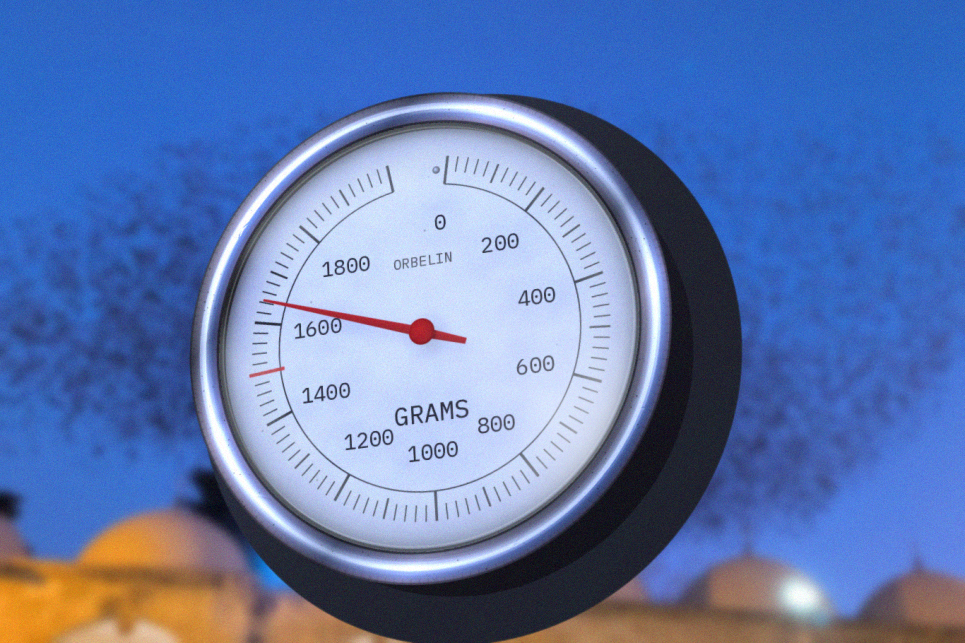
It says {"value": 1640, "unit": "g"}
